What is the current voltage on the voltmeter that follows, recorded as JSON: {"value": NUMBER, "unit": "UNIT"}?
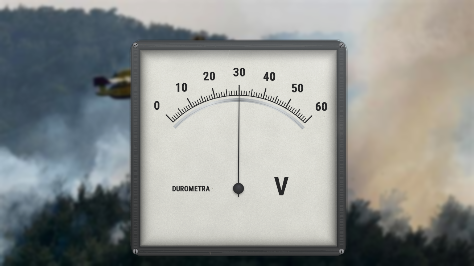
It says {"value": 30, "unit": "V"}
